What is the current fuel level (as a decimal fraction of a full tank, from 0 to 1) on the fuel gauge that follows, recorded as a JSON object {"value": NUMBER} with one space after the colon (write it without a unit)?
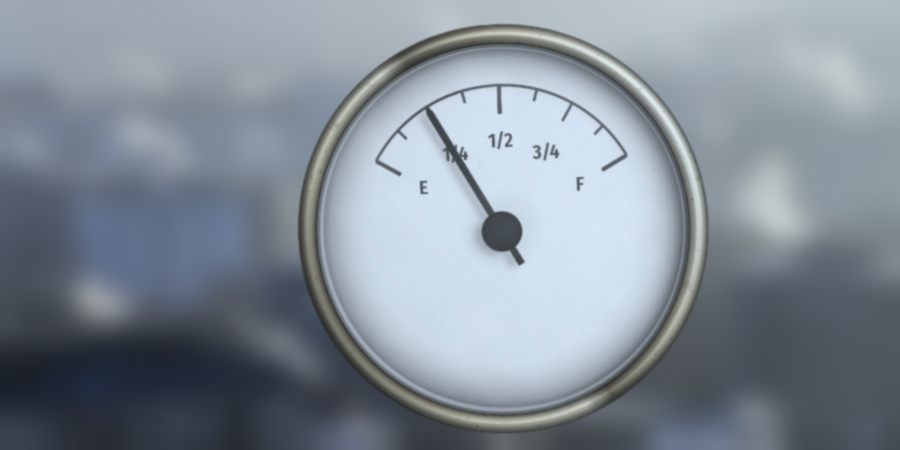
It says {"value": 0.25}
